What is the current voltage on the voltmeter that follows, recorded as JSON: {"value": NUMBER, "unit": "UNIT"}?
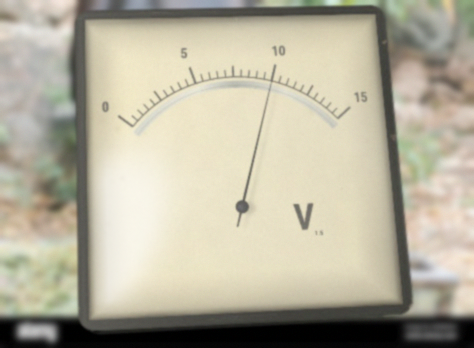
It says {"value": 10, "unit": "V"}
